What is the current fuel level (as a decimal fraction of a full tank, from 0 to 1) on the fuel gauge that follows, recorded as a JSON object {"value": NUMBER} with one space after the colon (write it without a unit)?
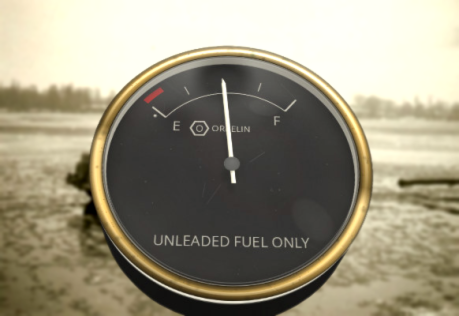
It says {"value": 0.5}
